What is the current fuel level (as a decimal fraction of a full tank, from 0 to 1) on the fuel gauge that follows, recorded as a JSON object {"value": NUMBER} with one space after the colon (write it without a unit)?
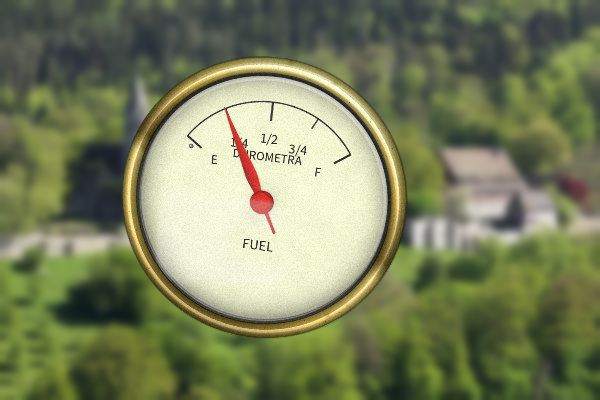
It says {"value": 0.25}
